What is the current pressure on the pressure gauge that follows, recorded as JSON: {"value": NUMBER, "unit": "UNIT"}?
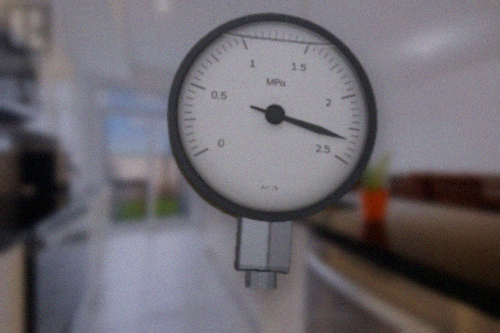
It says {"value": 2.35, "unit": "MPa"}
